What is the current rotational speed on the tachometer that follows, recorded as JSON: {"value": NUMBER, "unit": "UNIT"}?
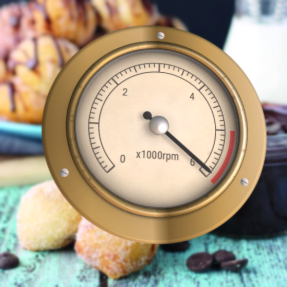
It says {"value": 5900, "unit": "rpm"}
